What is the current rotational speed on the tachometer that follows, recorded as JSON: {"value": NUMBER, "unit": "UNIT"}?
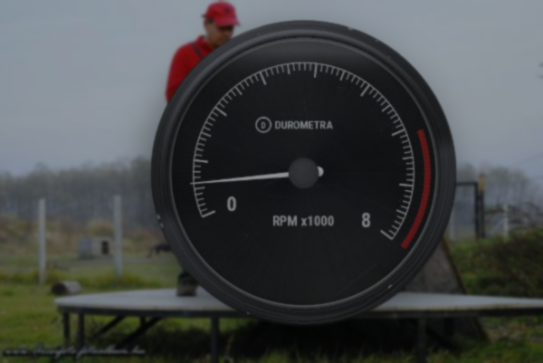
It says {"value": 600, "unit": "rpm"}
